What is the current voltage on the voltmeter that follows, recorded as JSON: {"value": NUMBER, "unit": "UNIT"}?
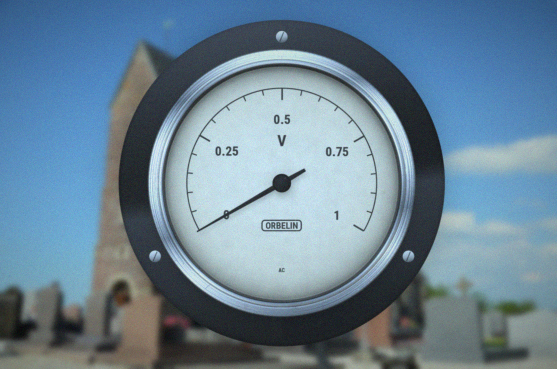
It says {"value": 0, "unit": "V"}
